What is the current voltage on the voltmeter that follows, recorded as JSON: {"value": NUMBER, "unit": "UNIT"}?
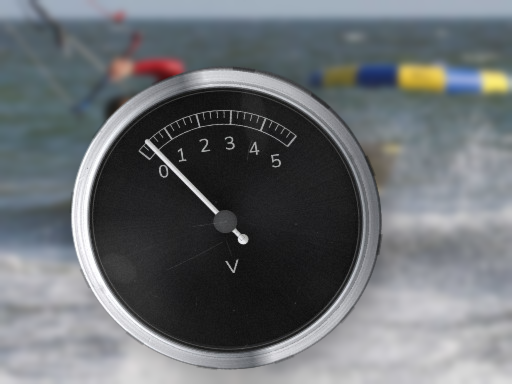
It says {"value": 0.4, "unit": "V"}
